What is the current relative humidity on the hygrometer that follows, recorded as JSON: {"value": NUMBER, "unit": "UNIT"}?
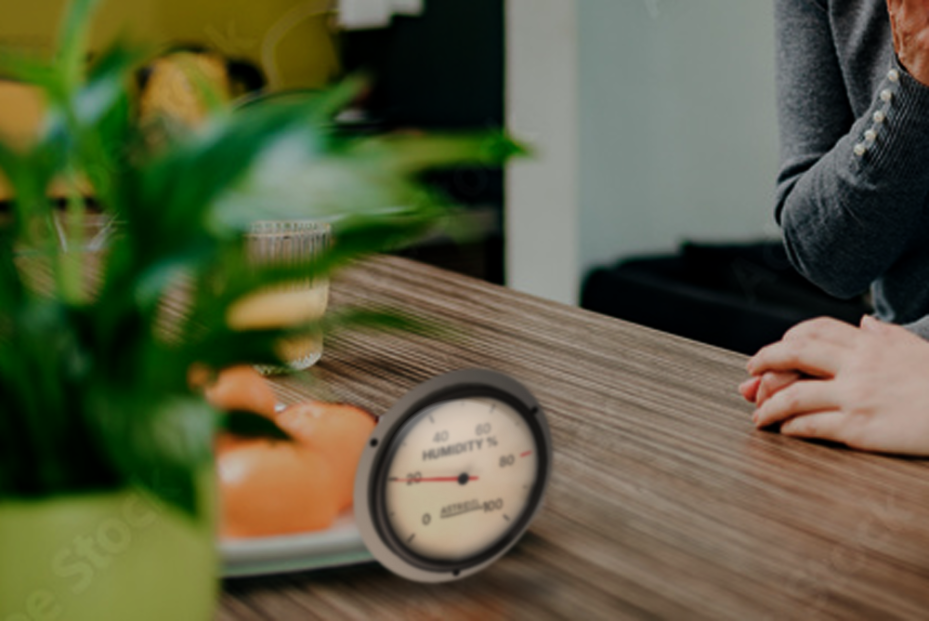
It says {"value": 20, "unit": "%"}
